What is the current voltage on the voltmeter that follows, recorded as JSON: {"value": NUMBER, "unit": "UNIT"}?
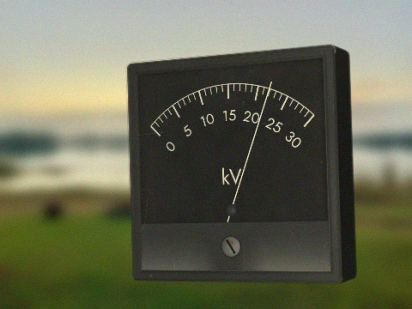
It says {"value": 22, "unit": "kV"}
